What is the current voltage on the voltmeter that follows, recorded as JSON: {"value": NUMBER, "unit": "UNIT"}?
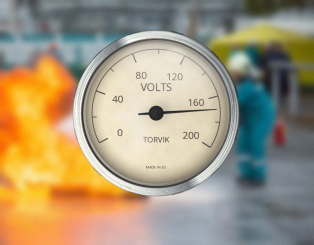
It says {"value": 170, "unit": "V"}
